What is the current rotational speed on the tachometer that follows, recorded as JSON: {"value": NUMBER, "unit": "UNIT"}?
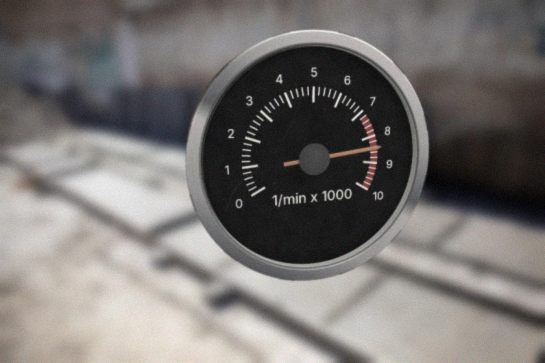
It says {"value": 8400, "unit": "rpm"}
